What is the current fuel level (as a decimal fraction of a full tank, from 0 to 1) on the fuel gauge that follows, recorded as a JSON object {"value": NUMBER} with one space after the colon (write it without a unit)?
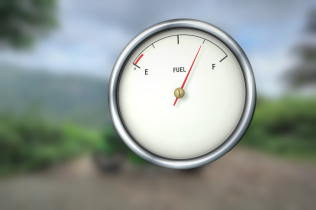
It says {"value": 0.75}
